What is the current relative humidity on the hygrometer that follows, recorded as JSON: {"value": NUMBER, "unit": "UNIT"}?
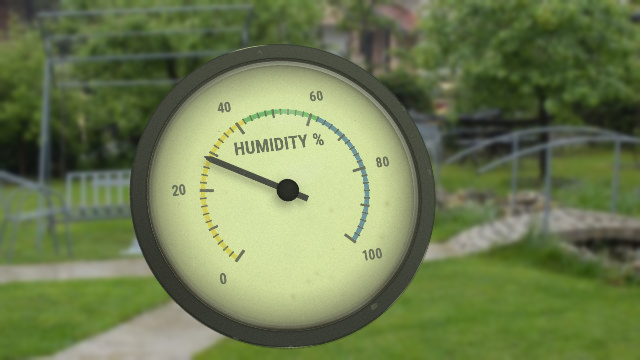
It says {"value": 28, "unit": "%"}
